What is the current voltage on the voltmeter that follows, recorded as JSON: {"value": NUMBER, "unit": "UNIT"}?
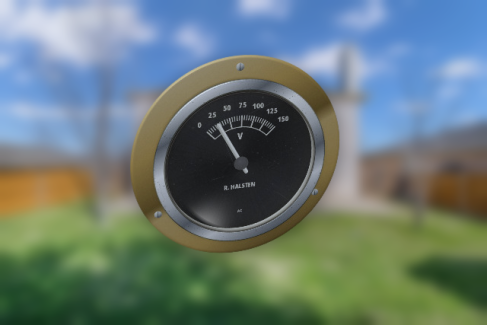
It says {"value": 25, "unit": "V"}
